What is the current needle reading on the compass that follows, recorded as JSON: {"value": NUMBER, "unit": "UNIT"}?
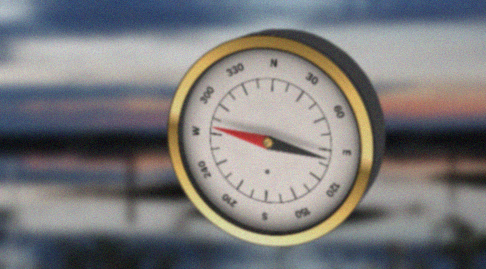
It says {"value": 277.5, "unit": "°"}
